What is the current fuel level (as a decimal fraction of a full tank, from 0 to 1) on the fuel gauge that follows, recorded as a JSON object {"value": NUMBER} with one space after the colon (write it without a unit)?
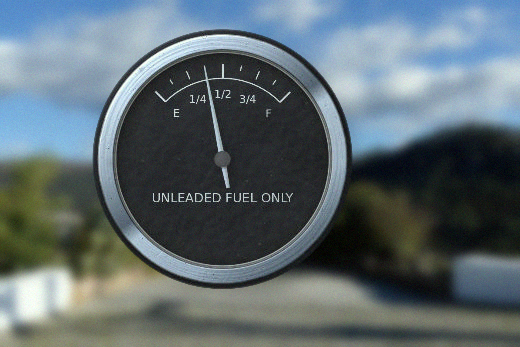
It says {"value": 0.375}
